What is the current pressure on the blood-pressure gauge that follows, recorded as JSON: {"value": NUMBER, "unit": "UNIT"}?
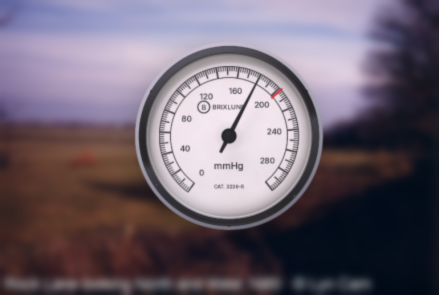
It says {"value": 180, "unit": "mmHg"}
